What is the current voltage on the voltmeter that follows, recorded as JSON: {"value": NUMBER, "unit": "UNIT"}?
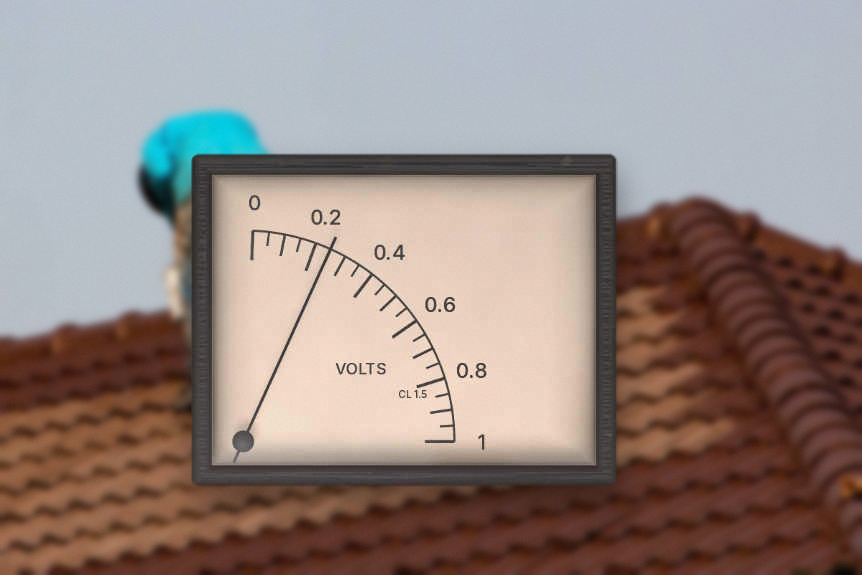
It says {"value": 0.25, "unit": "V"}
